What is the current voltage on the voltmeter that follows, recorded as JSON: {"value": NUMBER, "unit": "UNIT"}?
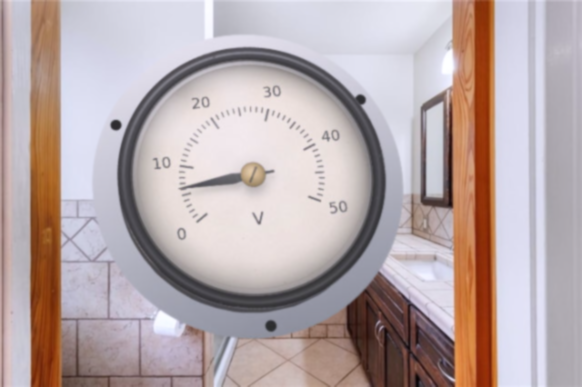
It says {"value": 6, "unit": "V"}
